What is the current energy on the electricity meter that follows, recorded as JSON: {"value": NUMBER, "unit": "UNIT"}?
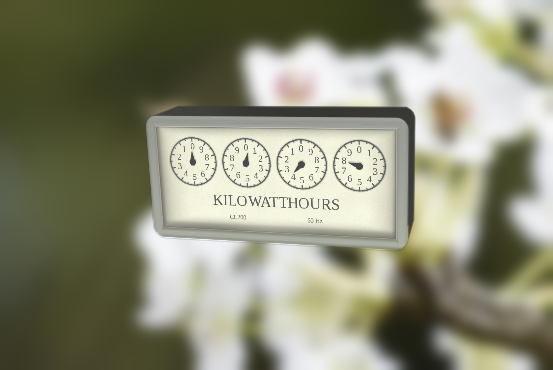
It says {"value": 38, "unit": "kWh"}
